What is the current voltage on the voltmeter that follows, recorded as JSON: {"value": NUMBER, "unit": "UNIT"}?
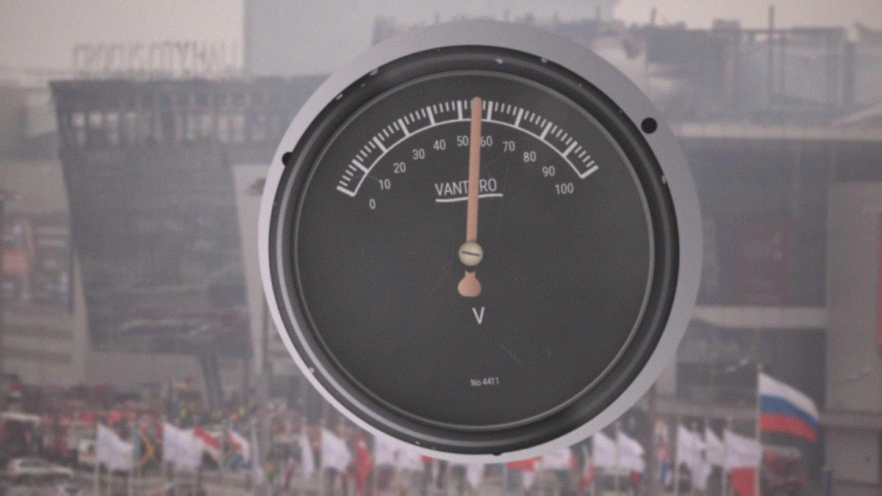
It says {"value": 56, "unit": "V"}
